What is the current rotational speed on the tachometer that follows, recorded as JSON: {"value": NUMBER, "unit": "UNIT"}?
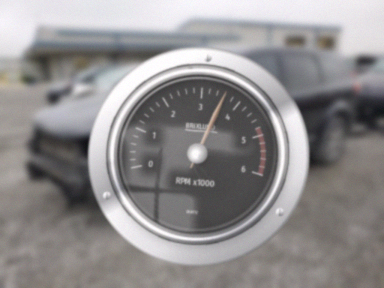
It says {"value": 3600, "unit": "rpm"}
